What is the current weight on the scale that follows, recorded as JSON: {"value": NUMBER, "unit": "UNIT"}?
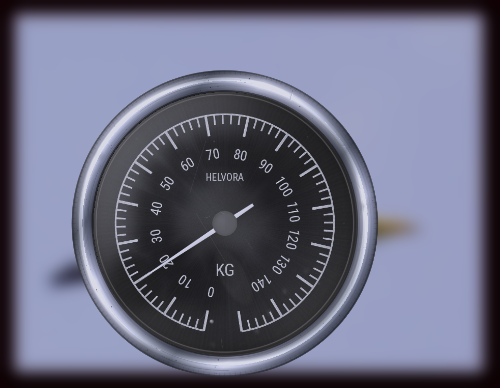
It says {"value": 20, "unit": "kg"}
